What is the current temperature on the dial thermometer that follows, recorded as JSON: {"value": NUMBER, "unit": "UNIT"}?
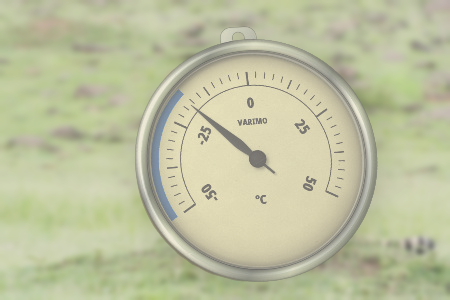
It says {"value": -18.75, "unit": "°C"}
